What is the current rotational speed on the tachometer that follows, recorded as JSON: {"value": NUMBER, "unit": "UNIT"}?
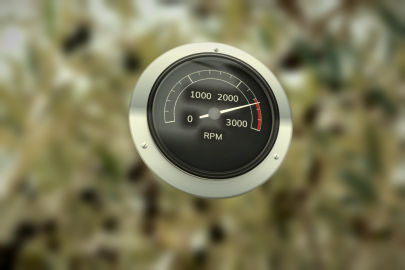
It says {"value": 2500, "unit": "rpm"}
